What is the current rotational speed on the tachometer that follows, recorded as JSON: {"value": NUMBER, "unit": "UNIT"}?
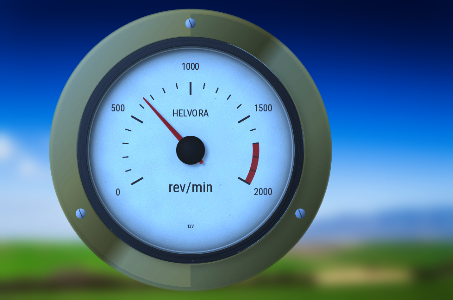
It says {"value": 650, "unit": "rpm"}
